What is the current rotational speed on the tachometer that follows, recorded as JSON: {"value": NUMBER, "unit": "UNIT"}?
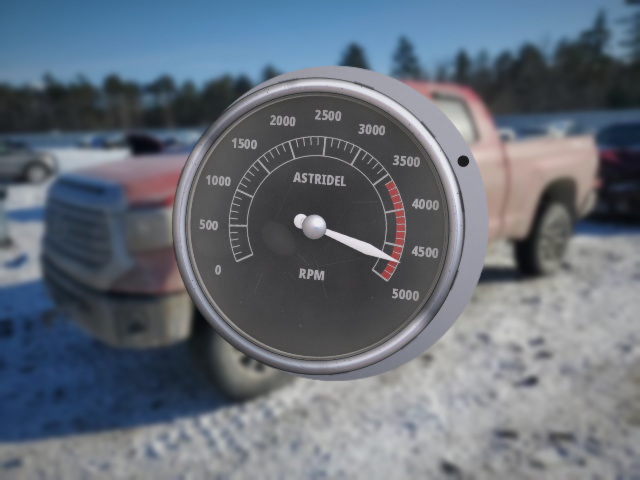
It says {"value": 4700, "unit": "rpm"}
